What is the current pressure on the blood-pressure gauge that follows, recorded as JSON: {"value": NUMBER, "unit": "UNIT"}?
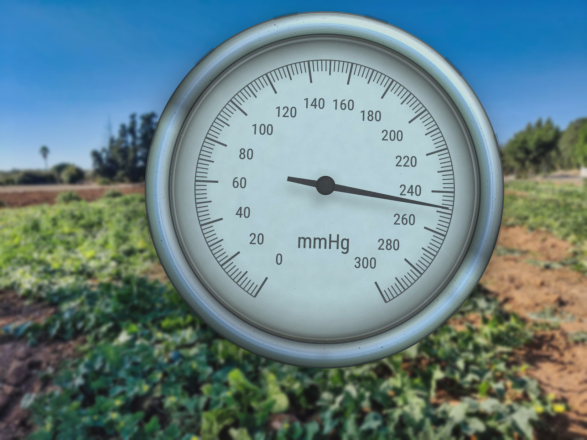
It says {"value": 248, "unit": "mmHg"}
